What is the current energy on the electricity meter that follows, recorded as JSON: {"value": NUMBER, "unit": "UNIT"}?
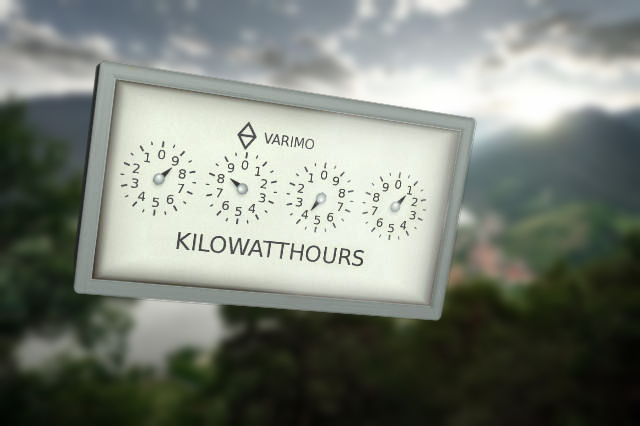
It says {"value": 8841, "unit": "kWh"}
